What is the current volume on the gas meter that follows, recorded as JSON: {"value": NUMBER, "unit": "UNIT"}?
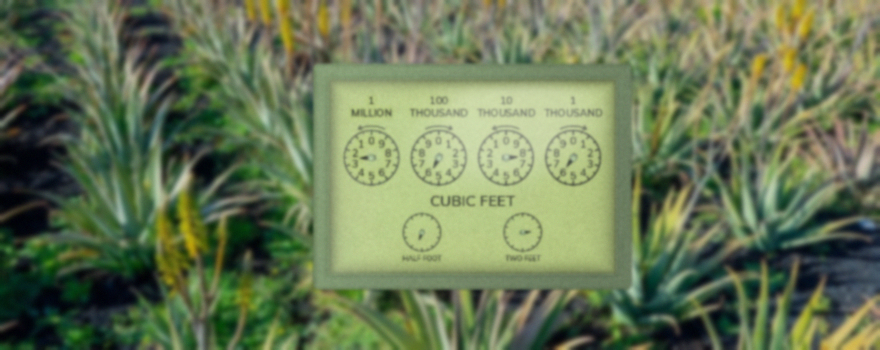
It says {"value": 257600, "unit": "ft³"}
